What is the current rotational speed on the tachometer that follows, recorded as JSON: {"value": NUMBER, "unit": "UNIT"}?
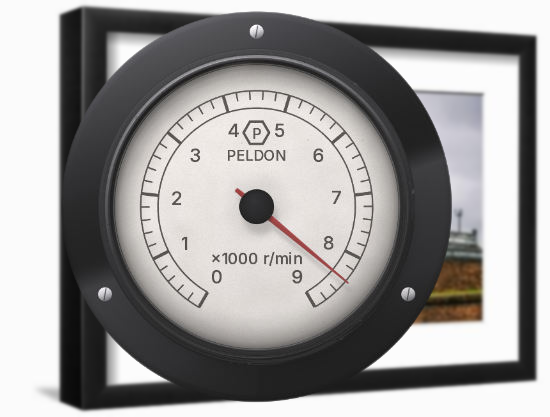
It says {"value": 8400, "unit": "rpm"}
